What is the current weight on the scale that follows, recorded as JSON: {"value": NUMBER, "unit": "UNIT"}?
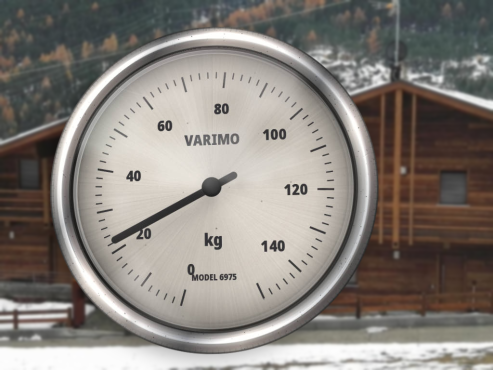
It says {"value": 22, "unit": "kg"}
